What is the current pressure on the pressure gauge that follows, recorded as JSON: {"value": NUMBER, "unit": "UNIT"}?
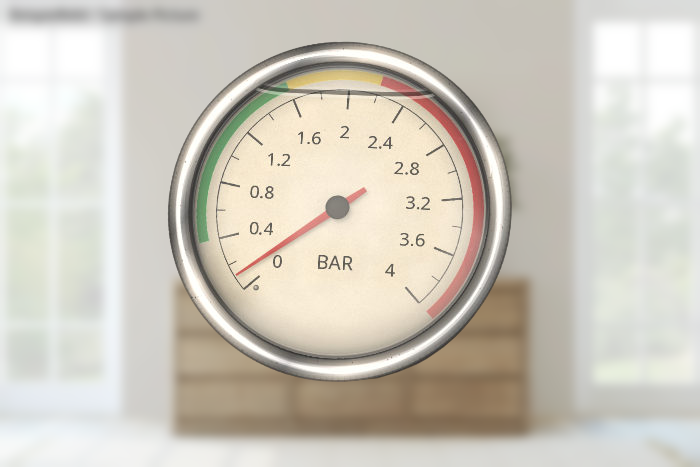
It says {"value": 0.1, "unit": "bar"}
